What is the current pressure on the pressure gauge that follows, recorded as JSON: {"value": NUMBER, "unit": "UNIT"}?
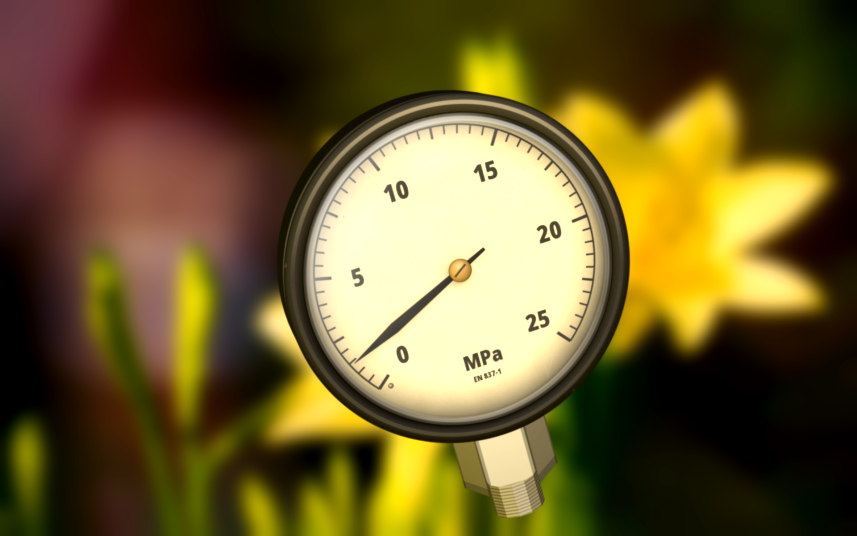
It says {"value": 1.5, "unit": "MPa"}
